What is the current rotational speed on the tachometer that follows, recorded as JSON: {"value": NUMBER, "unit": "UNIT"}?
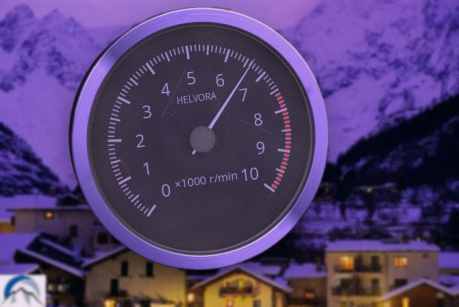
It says {"value": 6600, "unit": "rpm"}
